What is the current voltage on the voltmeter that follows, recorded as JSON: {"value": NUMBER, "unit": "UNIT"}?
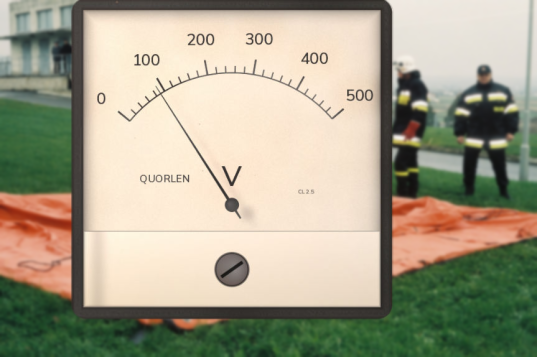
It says {"value": 90, "unit": "V"}
